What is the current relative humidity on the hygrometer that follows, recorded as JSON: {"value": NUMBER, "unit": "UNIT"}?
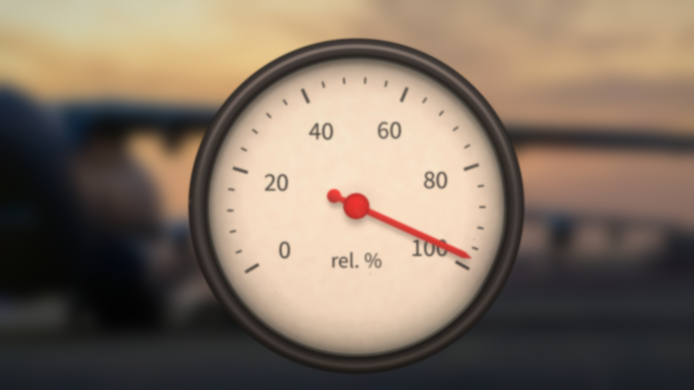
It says {"value": 98, "unit": "%"}
